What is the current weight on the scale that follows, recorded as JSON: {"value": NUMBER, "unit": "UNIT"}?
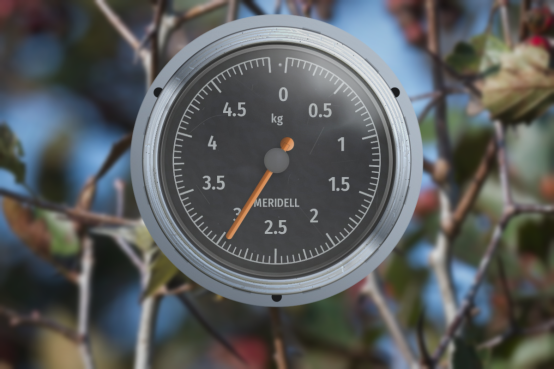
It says {"value": 2.95, "unit": "kg"}
